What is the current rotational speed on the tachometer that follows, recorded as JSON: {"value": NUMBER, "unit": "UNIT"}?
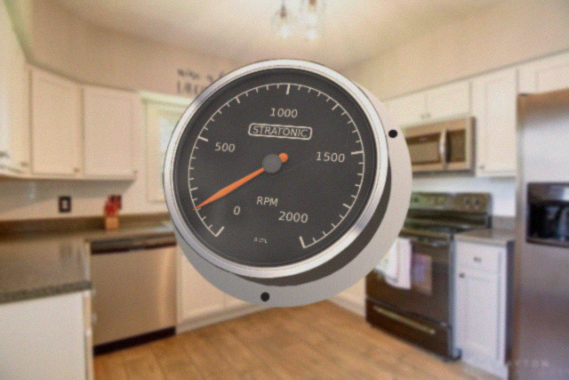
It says {"value": 150, "unit": "rpm"}
